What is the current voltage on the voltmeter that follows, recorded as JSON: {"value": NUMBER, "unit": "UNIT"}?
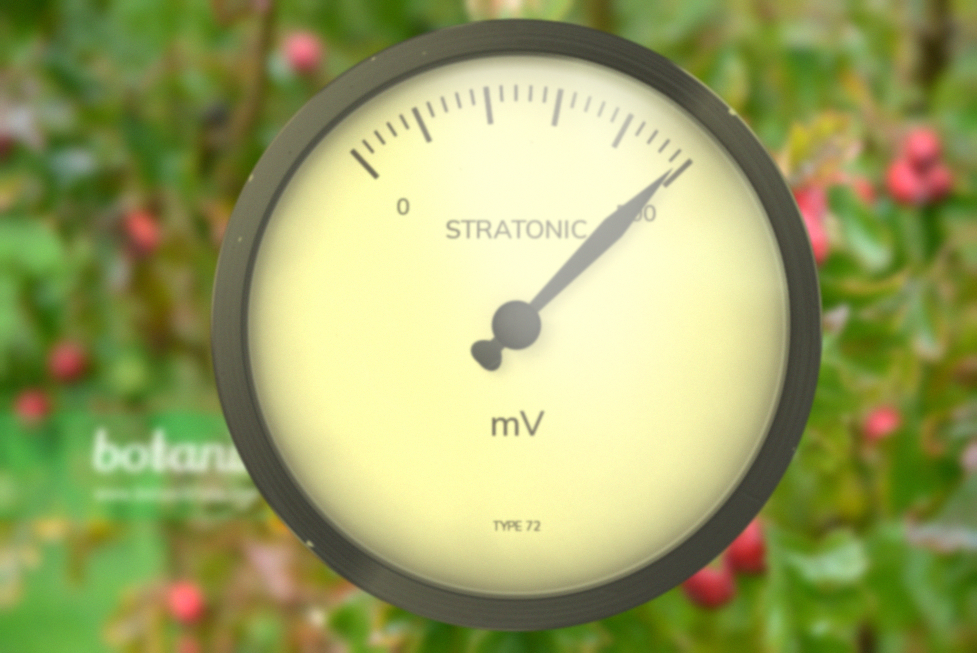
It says {"value": 490, "unit": "mV"}
